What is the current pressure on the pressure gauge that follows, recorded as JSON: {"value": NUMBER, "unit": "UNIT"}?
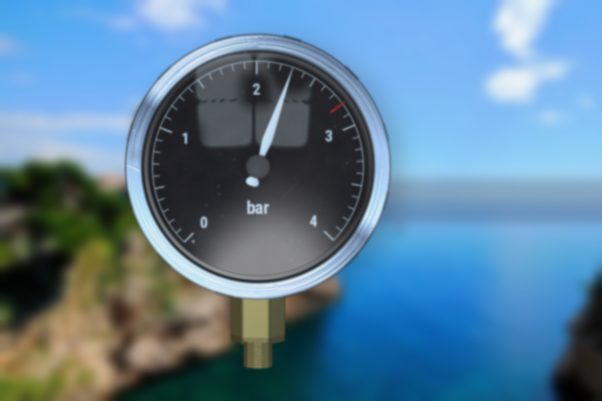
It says {"value": 2.3, "unit": "bar"}
